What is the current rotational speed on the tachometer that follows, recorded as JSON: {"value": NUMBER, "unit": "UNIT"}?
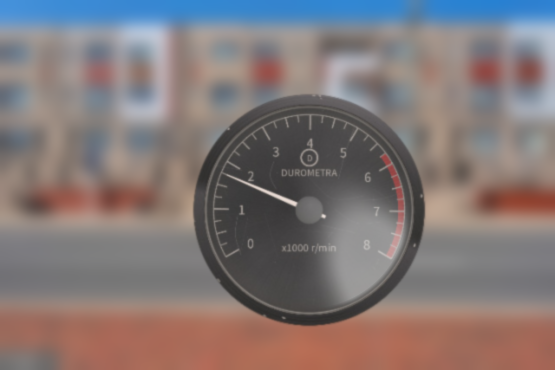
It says {"value": 1750, "unit": "rpm"}
